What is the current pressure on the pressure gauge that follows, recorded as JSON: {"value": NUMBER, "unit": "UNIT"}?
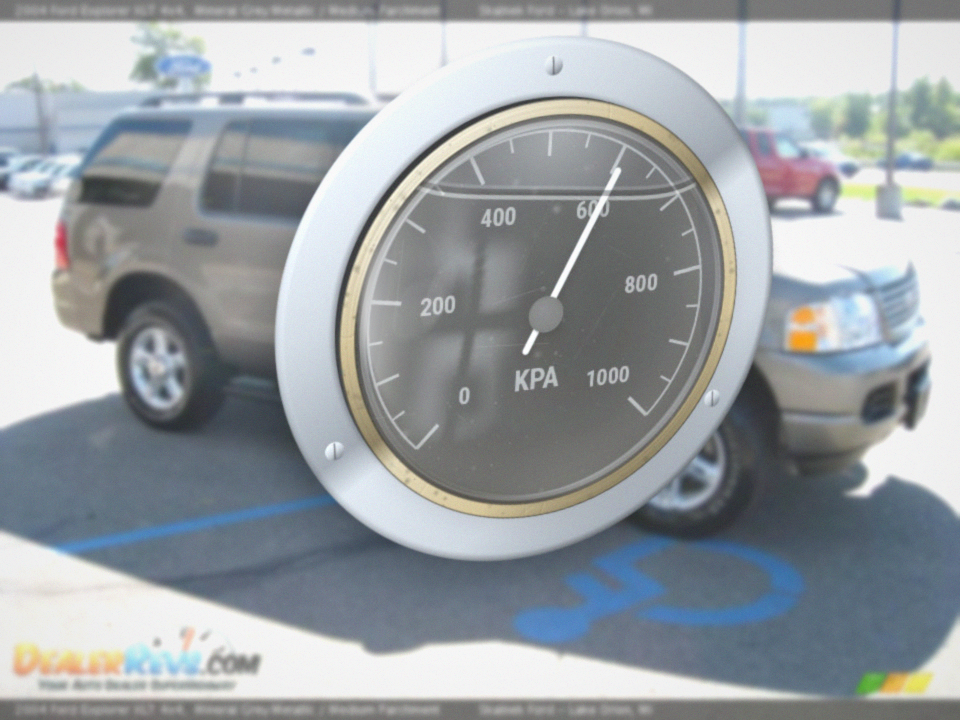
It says {"value": 600, "unit": "kPa"}
